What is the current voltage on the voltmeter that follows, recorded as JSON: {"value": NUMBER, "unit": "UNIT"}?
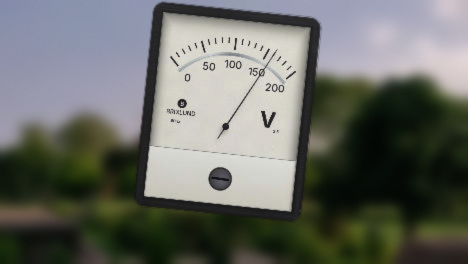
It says {"value": 160, "unit": "V"}
